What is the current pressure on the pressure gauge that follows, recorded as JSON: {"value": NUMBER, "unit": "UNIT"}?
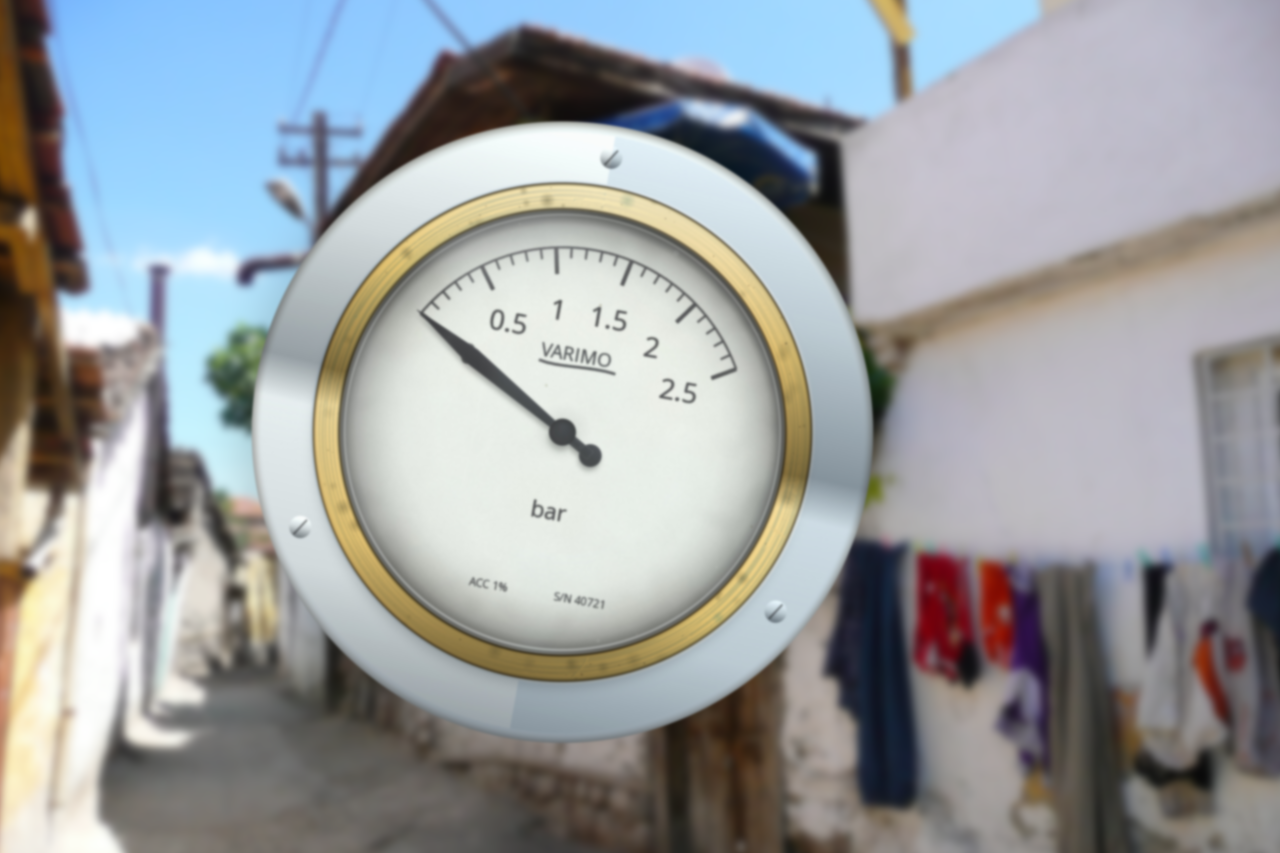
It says {"value": 0, "unit": "bar"}
